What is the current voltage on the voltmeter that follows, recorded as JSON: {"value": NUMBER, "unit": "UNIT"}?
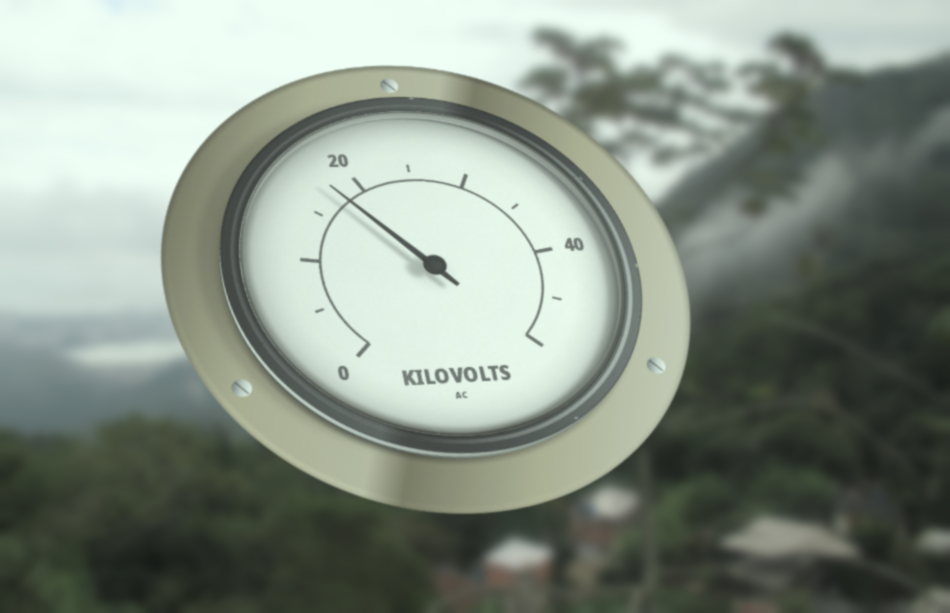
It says {"value": 17.5, "unit": "kV"}
